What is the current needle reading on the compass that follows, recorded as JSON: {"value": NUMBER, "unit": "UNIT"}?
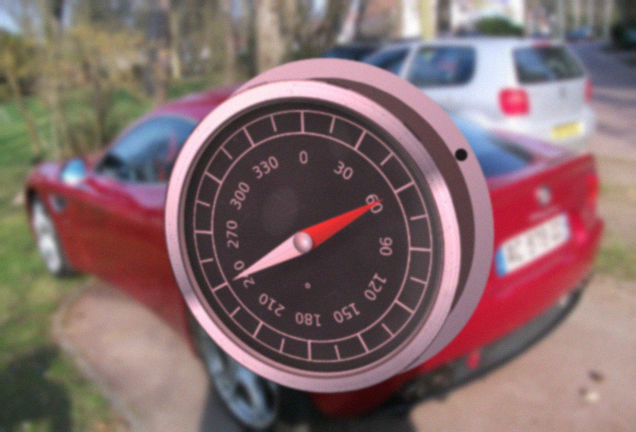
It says {"value": 60, "unit": "°"}
